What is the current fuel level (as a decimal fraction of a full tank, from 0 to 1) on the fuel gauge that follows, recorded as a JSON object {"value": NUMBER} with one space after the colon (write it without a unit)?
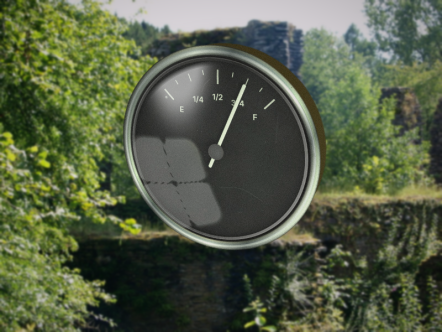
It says {"value": 0.75}
